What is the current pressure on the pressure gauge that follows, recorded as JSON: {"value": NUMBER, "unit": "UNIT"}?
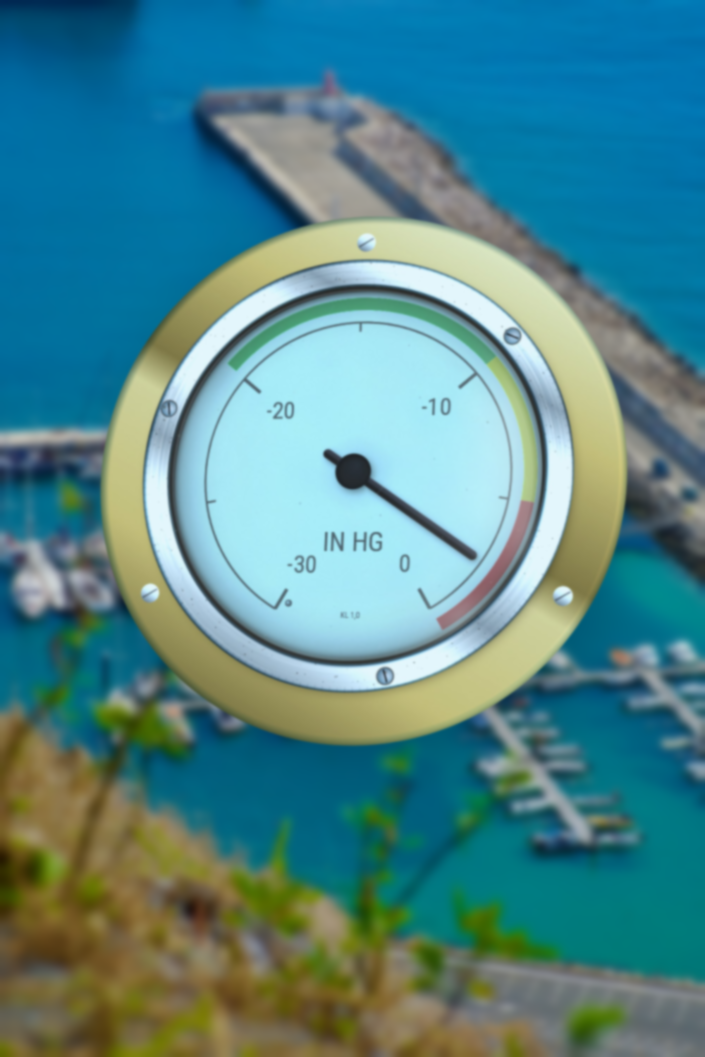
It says {"value": -2.5, "unit": "inHg"}
